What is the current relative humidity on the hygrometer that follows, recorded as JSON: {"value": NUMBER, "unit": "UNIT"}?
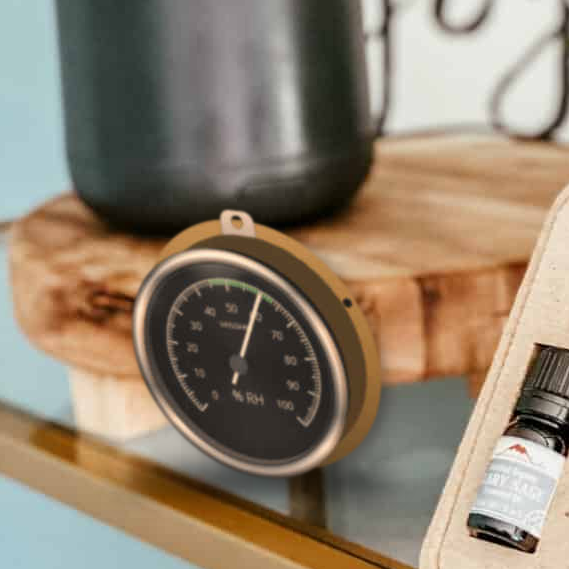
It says {"value": 60, "unit": "%"}
